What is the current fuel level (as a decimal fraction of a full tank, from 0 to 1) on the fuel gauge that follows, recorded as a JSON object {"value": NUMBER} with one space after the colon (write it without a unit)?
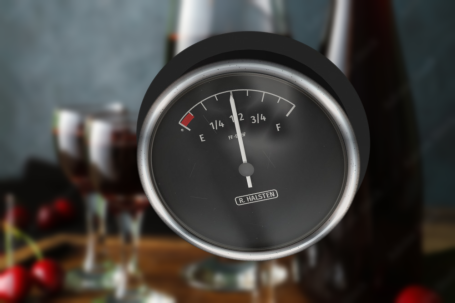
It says {"value": 0.5}
